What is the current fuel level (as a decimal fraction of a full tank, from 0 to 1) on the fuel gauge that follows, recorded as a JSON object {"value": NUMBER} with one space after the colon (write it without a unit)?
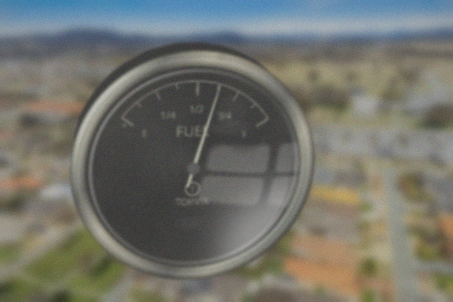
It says {"value": 0.625}
